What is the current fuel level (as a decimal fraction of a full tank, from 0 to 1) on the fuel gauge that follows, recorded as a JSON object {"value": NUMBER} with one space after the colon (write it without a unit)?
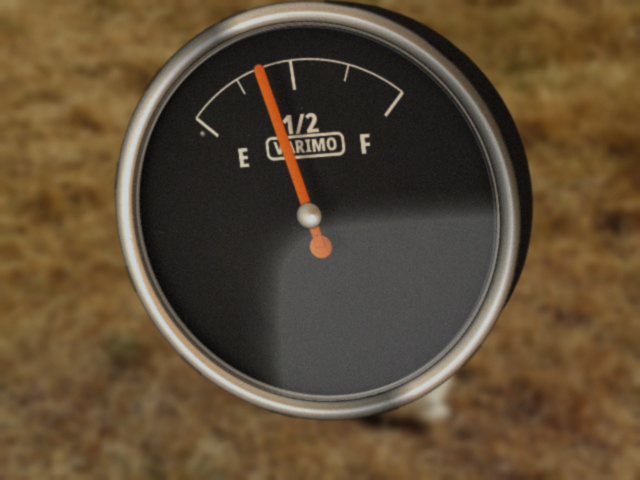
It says {"value": 0.375}
